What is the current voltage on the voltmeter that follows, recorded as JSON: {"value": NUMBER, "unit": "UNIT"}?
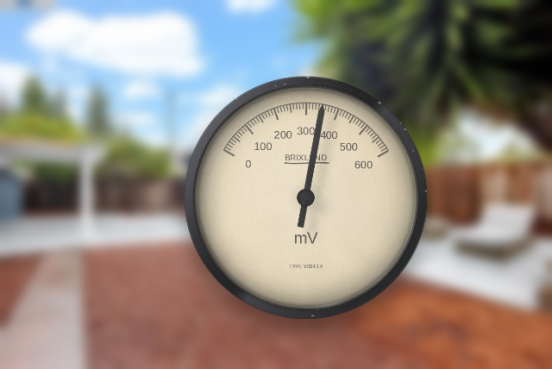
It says {"value": 350, "unit": "mV"}
